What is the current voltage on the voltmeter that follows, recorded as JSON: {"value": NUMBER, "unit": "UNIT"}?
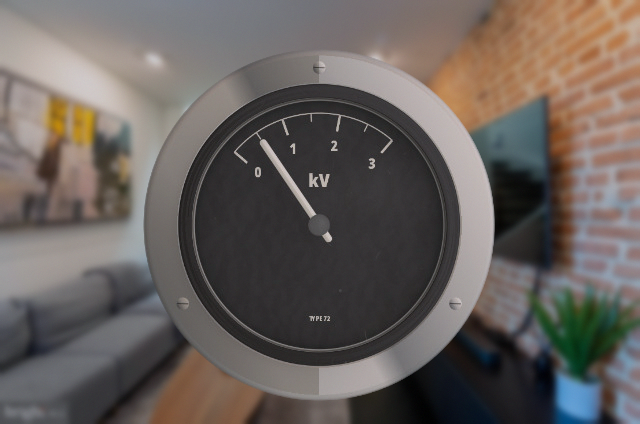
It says {"value": 0.5, "unit": "kV"}
